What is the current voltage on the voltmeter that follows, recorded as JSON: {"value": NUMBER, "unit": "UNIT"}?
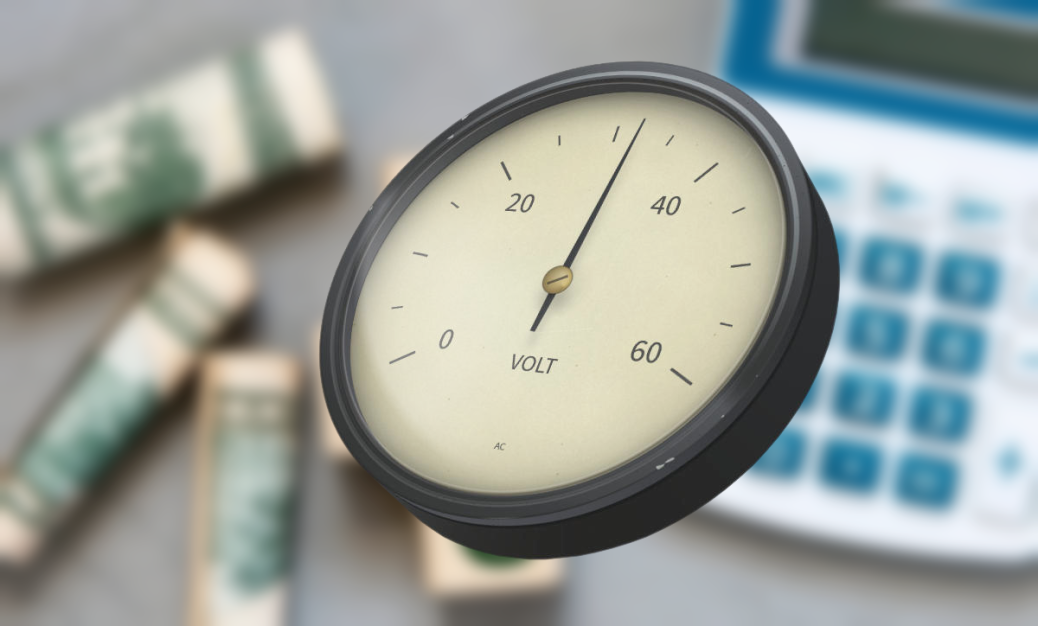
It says {"value": 32.5, "unit": "V"}
